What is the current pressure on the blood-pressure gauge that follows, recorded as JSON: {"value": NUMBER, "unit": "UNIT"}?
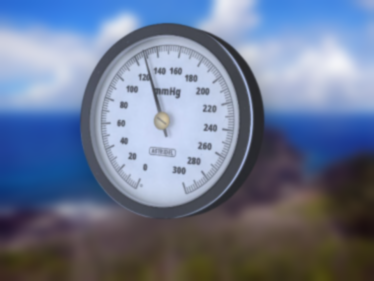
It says {"value": 130, "unit": "mmHg"}
